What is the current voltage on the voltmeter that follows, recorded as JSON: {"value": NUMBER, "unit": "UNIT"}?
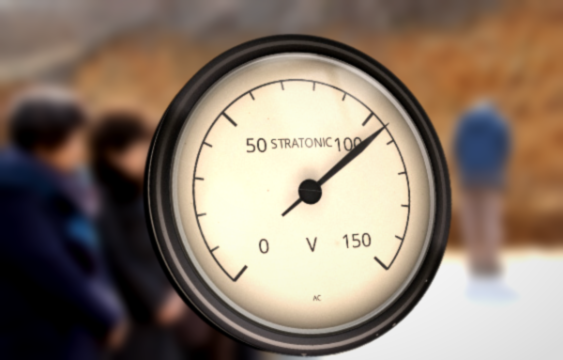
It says {"value": 105, "unit": "V"}
